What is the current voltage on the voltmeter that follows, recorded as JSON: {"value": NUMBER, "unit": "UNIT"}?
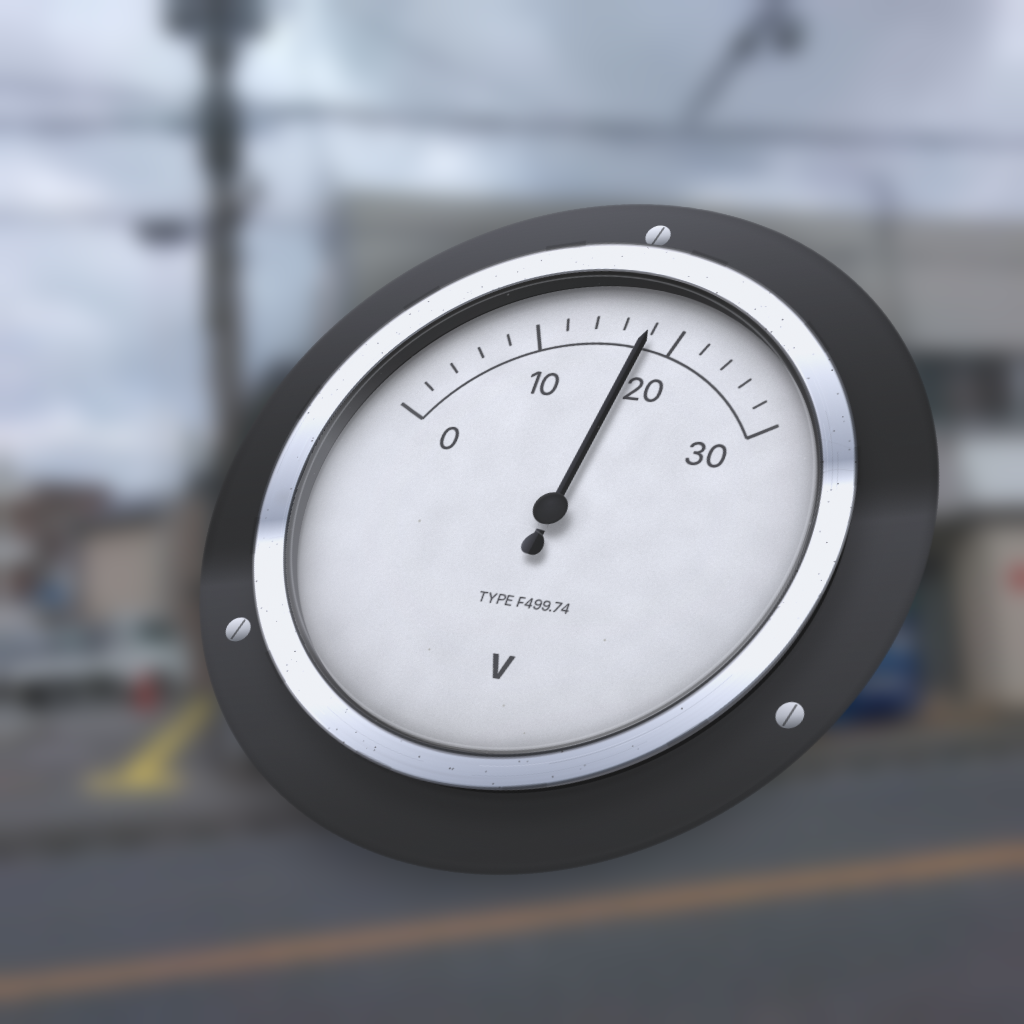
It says {"value": 18, "unit": "V"}
